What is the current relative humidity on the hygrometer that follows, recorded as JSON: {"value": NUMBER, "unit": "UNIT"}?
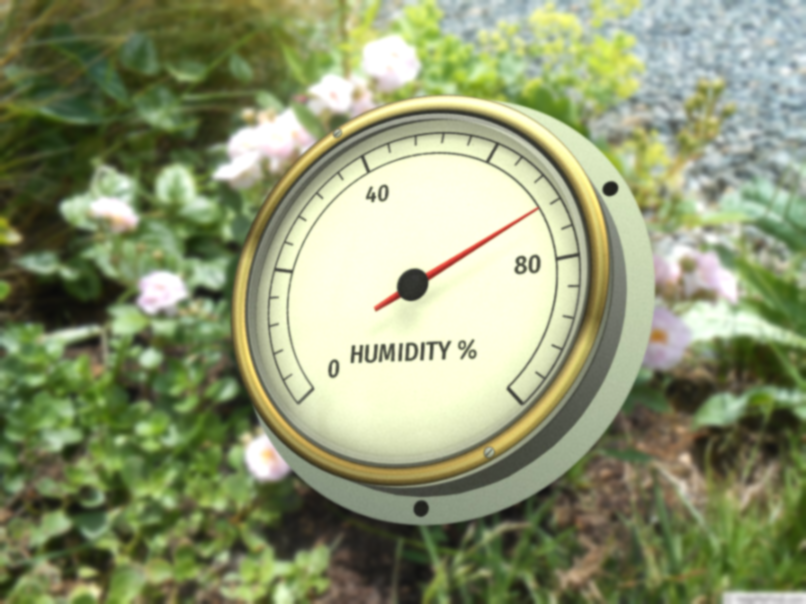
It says {"value": 72, "unit": "%"}
